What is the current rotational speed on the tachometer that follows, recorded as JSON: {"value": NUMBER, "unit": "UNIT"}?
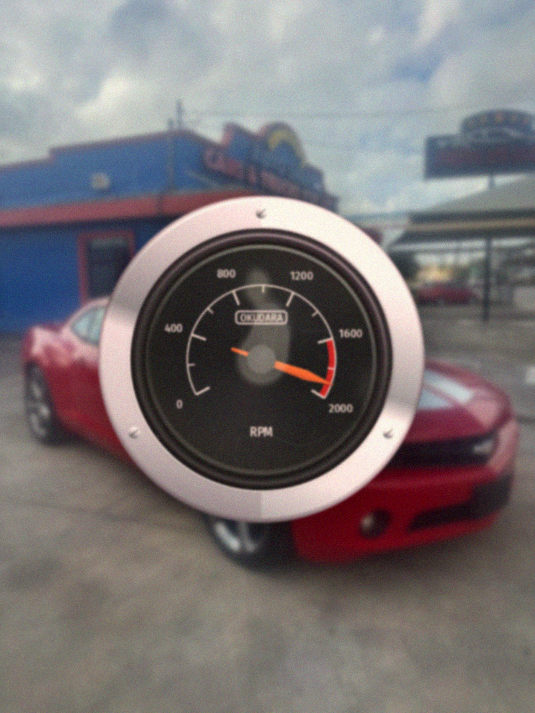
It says {"value": 1900, "unit": "rpm"}
